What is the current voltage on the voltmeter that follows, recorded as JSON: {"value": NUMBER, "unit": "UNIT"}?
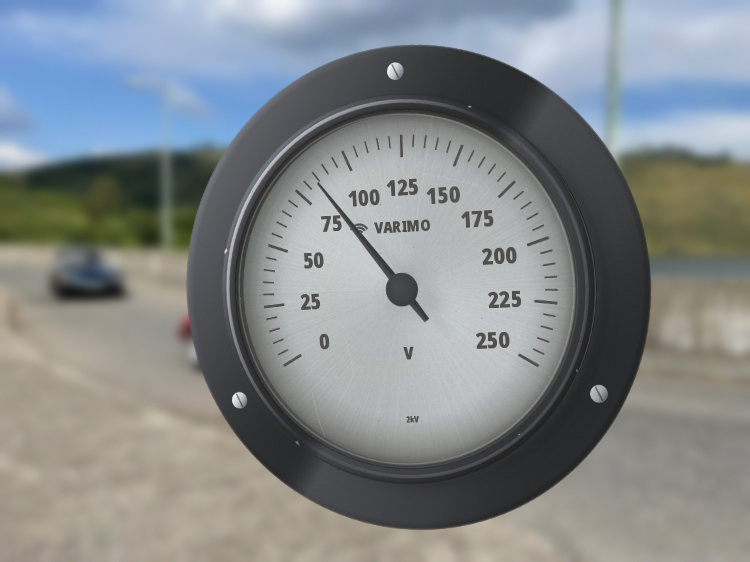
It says {"value": 85, "unit": "V"}
